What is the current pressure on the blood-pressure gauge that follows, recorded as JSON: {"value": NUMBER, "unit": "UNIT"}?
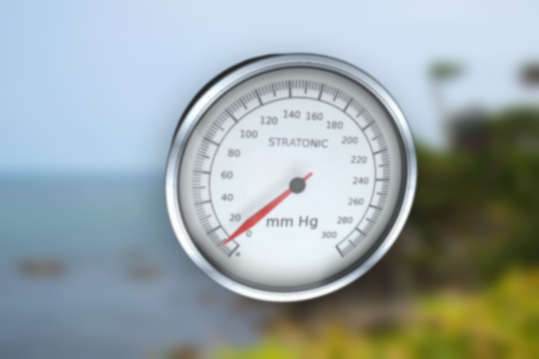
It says {"value": 10, "unit": "mmHg"}
